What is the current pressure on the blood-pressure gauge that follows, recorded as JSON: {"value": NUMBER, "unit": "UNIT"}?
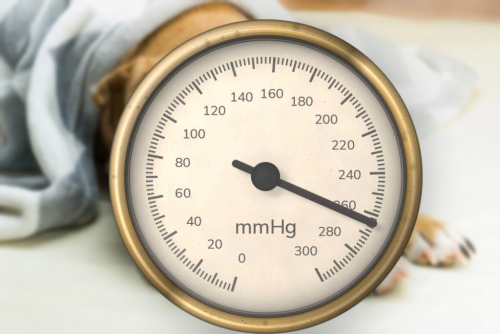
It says {"value": 264, "unit": "mmHg"}
